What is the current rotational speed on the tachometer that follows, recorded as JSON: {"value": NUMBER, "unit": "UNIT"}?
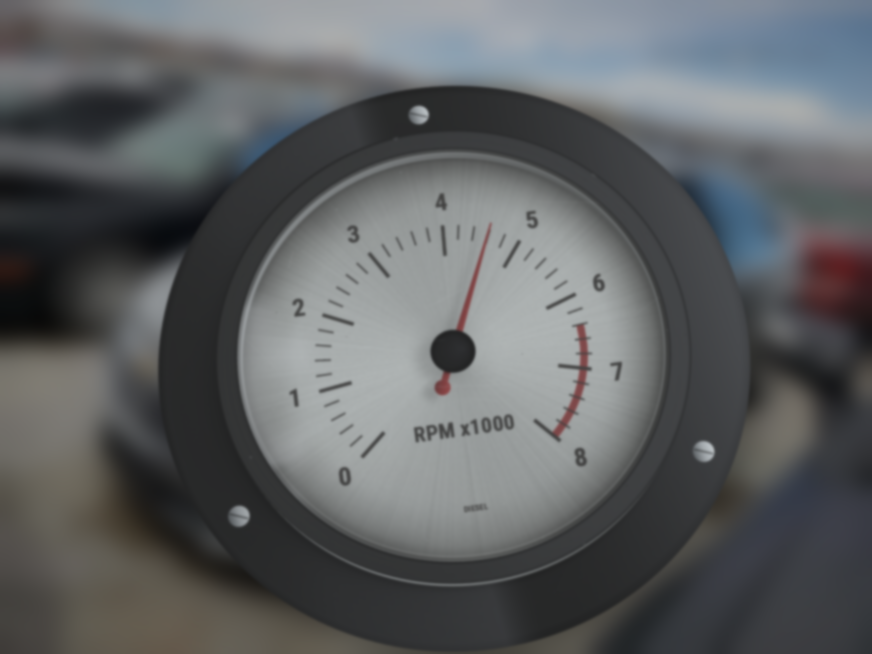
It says {"value": 4600, "unit": "rpm"}
